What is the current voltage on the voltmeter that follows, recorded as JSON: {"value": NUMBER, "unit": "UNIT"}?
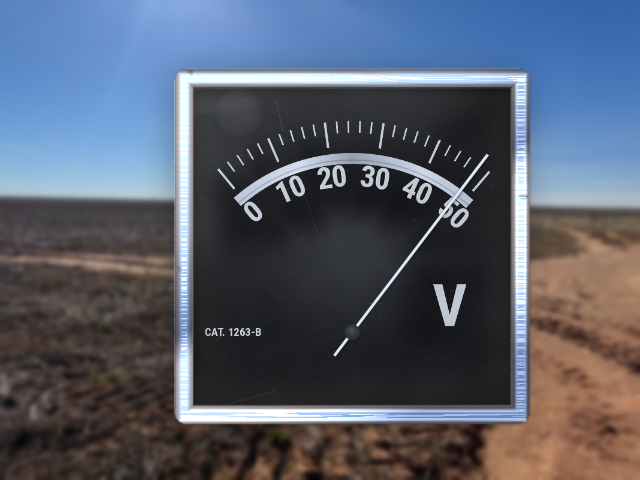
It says {"value": 48, "unit": "V"}
